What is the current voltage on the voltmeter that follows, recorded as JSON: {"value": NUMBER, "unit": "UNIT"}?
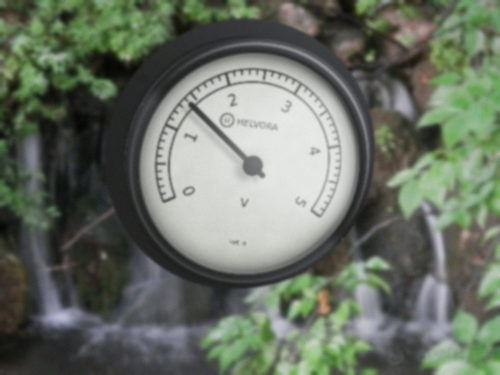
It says {"value": 1.4, "unit": "V"}
